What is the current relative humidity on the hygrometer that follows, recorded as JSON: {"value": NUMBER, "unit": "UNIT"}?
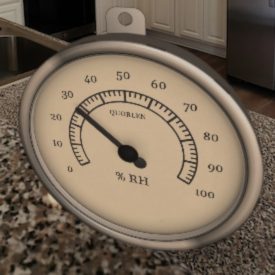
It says {"value": 30, "unit": "%"}
